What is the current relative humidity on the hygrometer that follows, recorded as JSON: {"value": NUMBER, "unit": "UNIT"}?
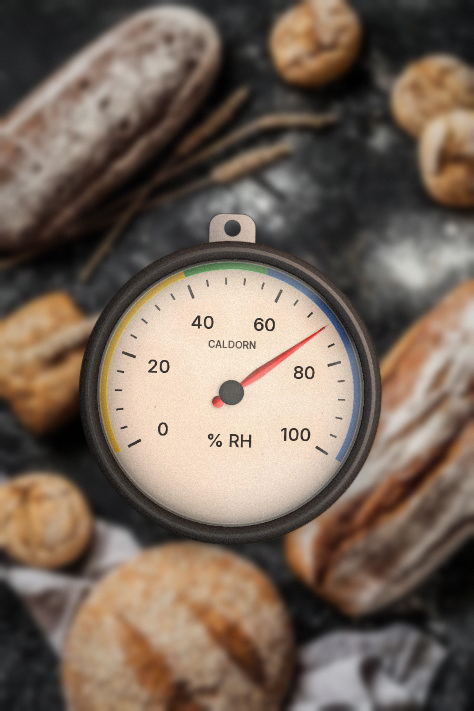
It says {"value": 72, "unit": "%"}
